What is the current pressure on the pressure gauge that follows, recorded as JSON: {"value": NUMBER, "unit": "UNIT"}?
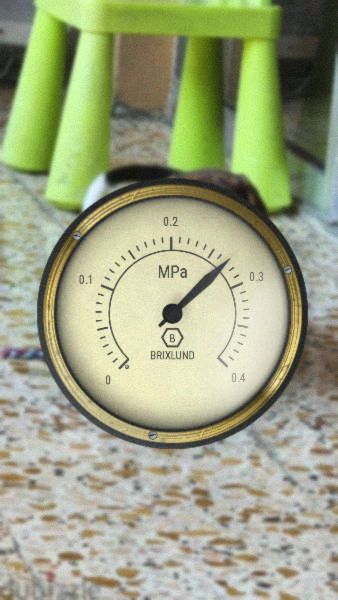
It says {"value": 0.27, "unit": "MPa"}
